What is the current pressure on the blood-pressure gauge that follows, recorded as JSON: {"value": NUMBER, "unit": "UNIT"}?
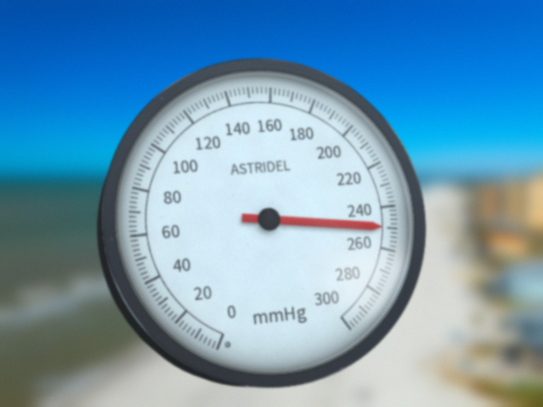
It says {"value": 250, "unit": "mmHg"}
